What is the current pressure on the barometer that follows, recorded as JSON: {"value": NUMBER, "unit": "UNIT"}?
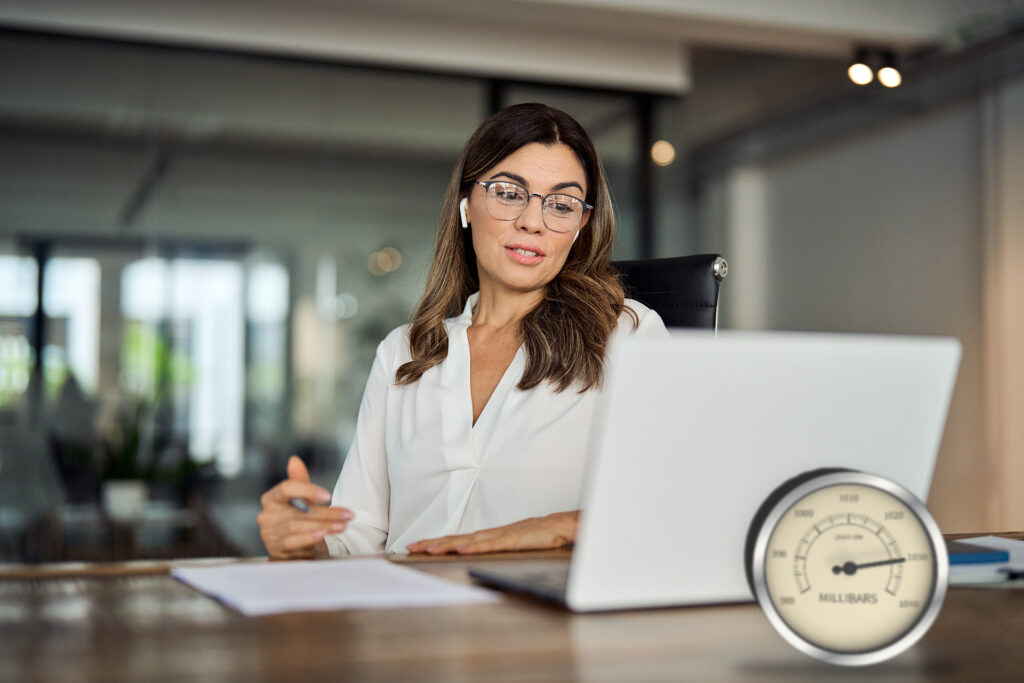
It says {"value": 1030, "unit": "mbar"}
